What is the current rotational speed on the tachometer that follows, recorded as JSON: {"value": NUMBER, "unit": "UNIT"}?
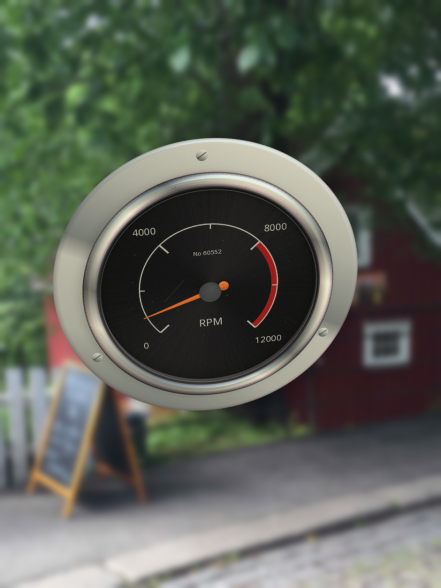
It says {"value": 1000, "unit": "rpm"}
